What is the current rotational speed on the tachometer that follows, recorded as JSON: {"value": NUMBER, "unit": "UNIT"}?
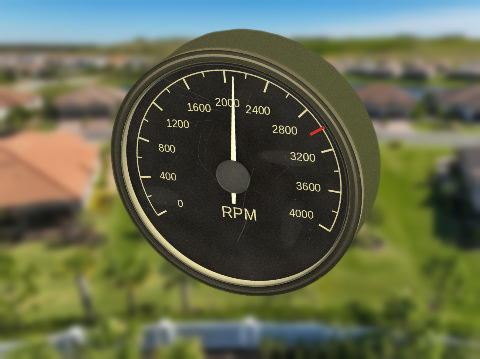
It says {"value": 2100, "unit": "rpm"}
